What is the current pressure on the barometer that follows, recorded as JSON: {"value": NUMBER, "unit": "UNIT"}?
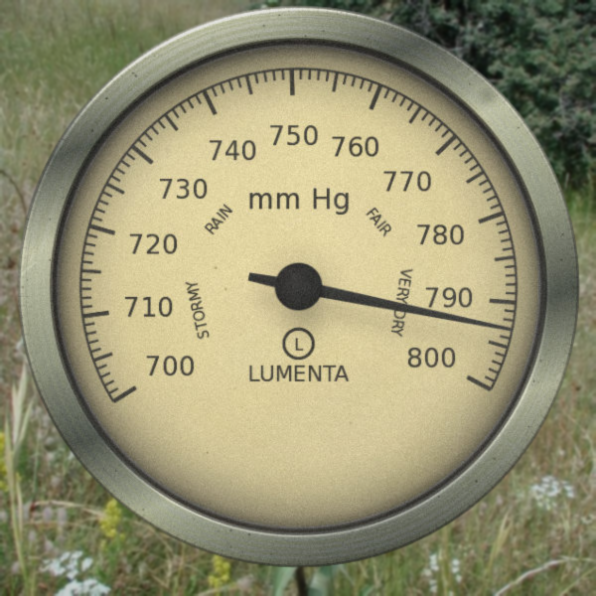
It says {"value": 793, "unit": "mmHg"}
